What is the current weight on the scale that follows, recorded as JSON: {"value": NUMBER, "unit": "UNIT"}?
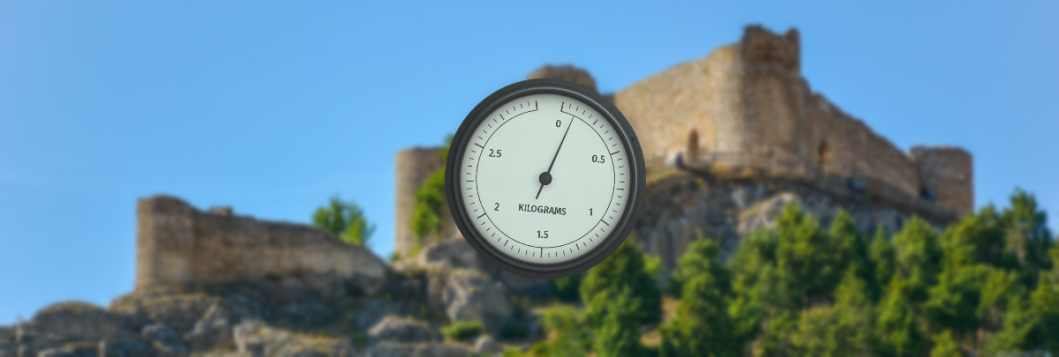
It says {"value": 0.1, "unit": "kg"}
